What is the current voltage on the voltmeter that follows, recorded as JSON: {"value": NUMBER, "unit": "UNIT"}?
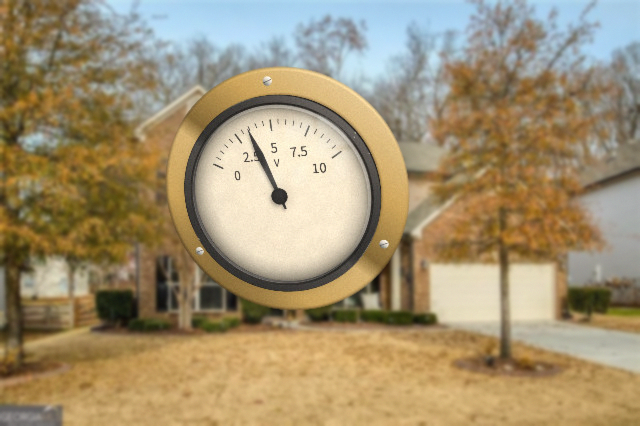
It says {"value": 3.5, "unit": "V"}
